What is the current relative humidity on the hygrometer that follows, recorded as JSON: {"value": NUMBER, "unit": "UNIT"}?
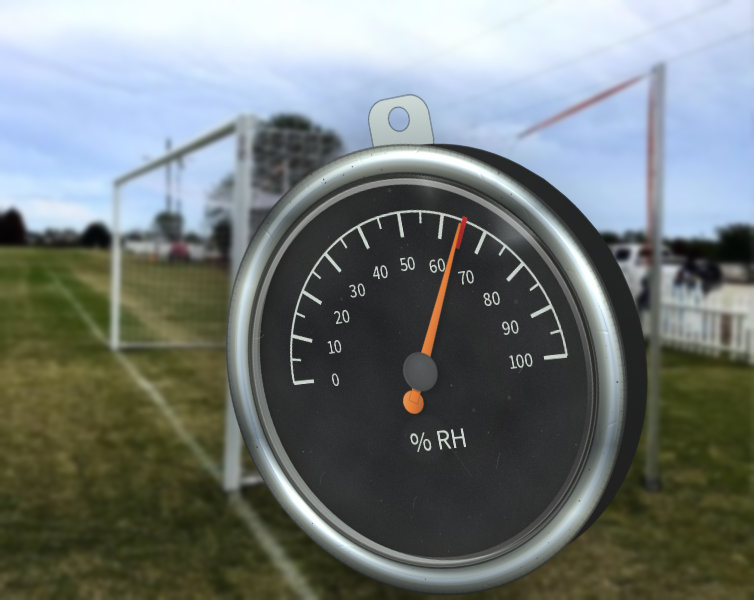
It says {"value": 65, "unit": "%"}
